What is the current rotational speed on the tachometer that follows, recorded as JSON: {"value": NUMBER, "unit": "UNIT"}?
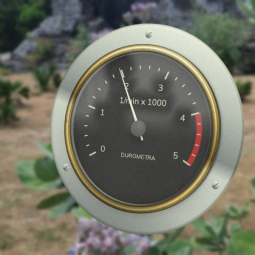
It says {"value": 2000, "unit": "rpm"}
